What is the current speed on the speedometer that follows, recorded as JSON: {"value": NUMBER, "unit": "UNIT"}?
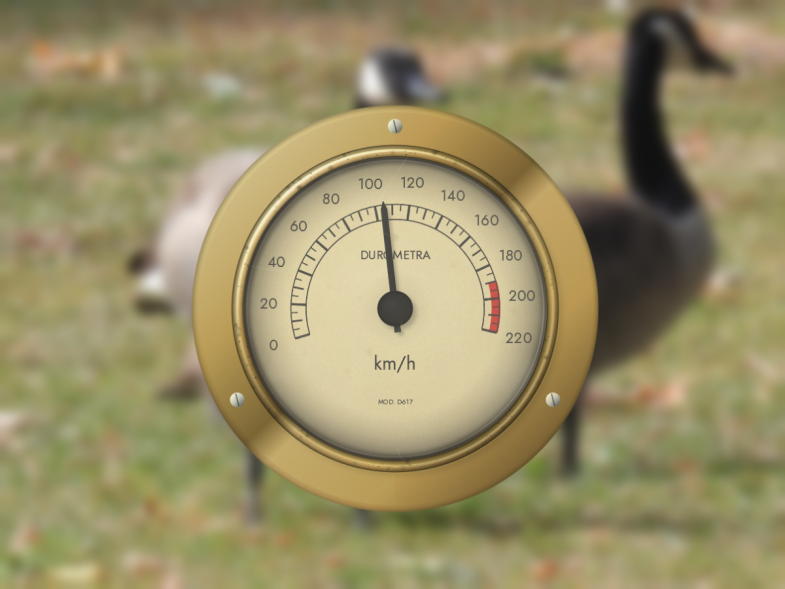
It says {"value": 105, "unit": "km/h"}
